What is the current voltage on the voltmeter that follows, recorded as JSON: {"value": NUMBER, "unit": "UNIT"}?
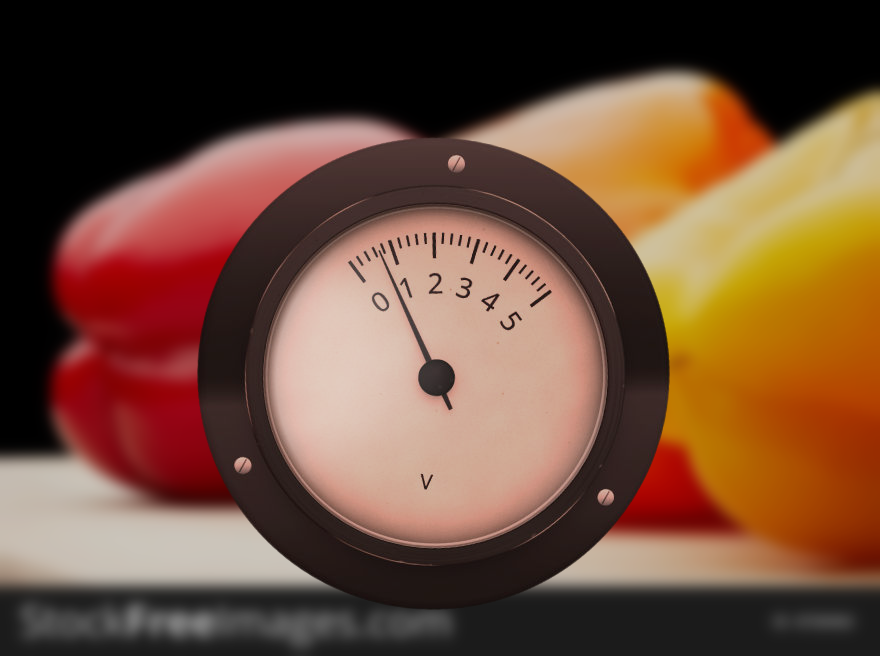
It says {"value": 0.7, "unit": "V"}
